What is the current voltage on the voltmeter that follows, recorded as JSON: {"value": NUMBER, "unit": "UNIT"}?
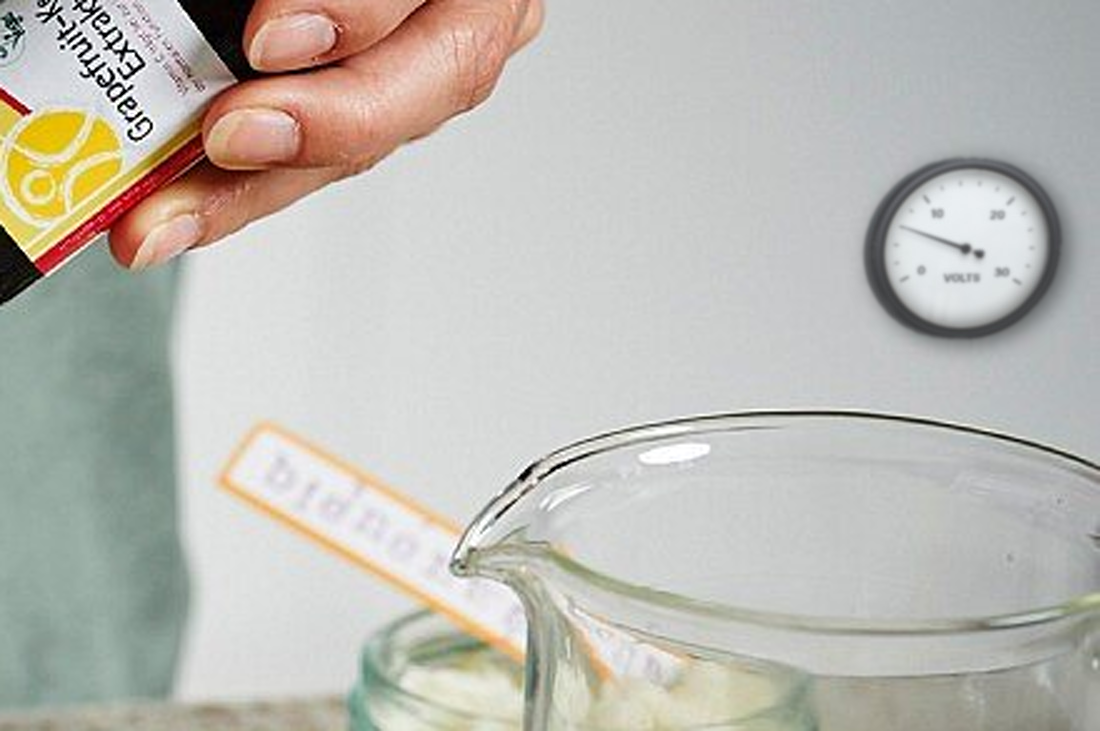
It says {"value": 6, "unit": "V"}
